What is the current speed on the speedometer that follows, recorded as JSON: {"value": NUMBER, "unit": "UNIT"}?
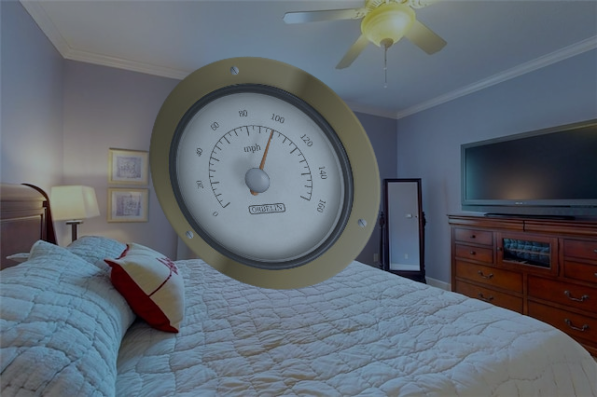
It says {"value": 100, "unit": "mph"}
